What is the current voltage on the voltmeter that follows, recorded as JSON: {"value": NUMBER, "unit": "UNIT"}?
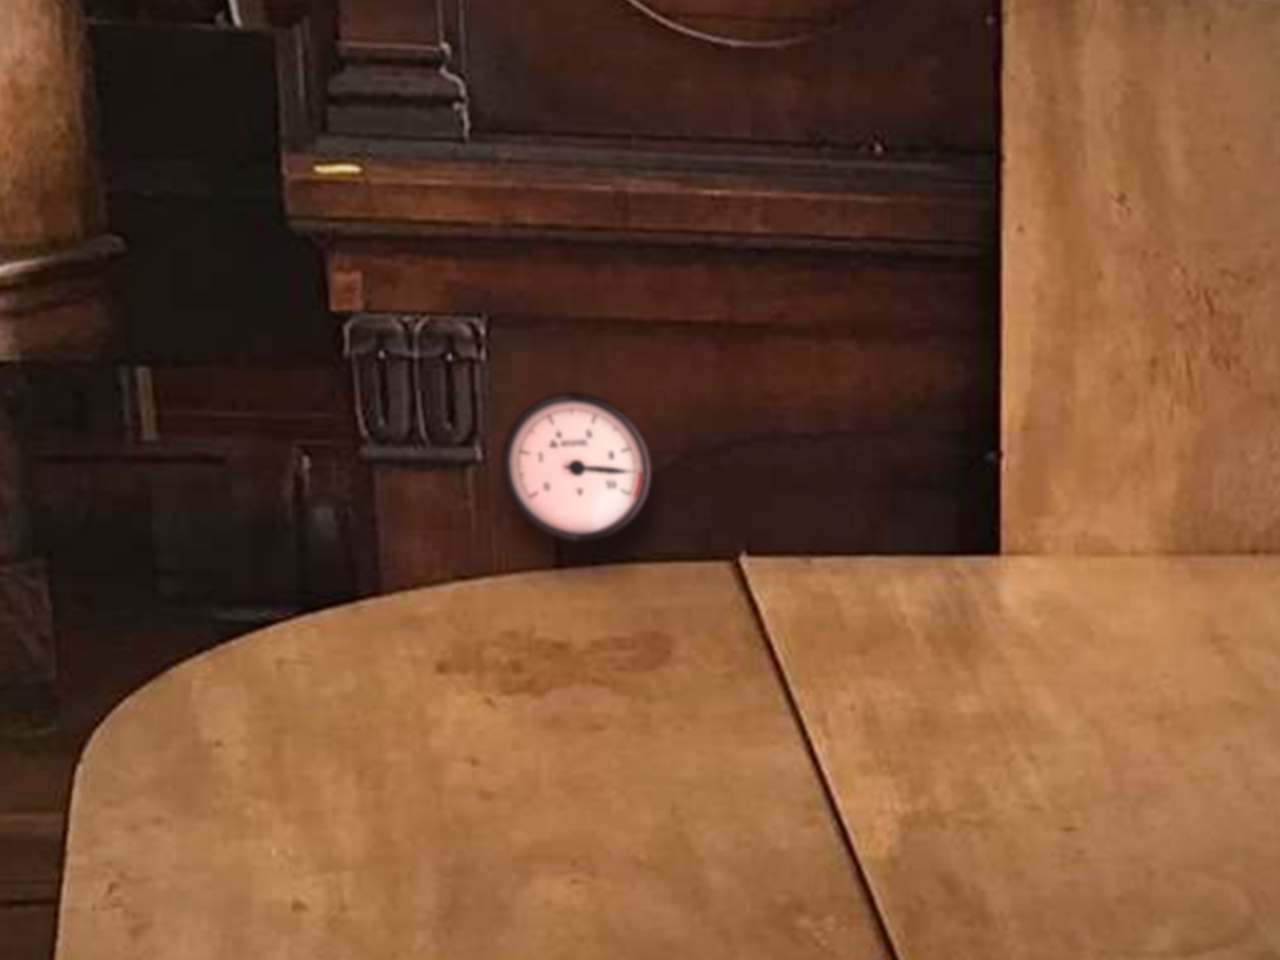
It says {"value": 9, "unit": "V"}
